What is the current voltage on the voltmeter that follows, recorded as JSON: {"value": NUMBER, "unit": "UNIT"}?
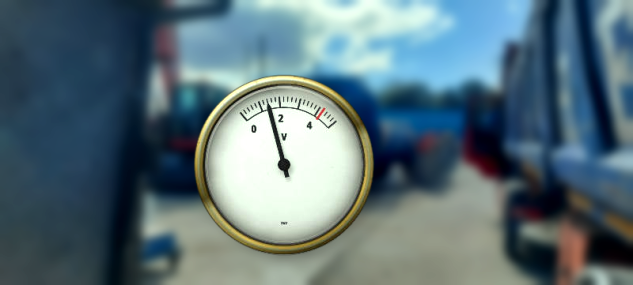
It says {"value": 1.4, "unit": "V"}
